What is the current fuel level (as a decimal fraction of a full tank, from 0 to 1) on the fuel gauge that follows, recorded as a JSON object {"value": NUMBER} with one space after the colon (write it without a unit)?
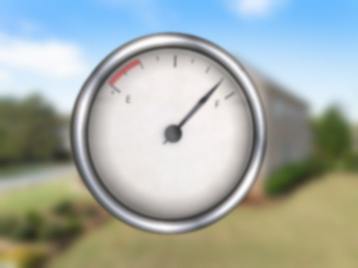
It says {"value": 0.875}
